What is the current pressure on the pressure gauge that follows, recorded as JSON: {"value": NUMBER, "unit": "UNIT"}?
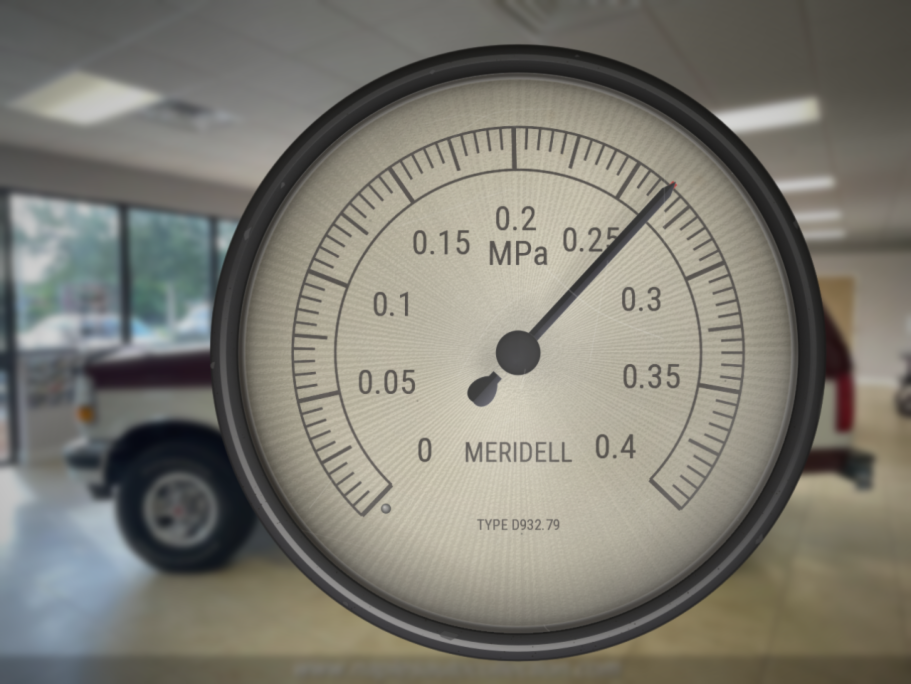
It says {"value": 0.265, "unit": "MPa"}
